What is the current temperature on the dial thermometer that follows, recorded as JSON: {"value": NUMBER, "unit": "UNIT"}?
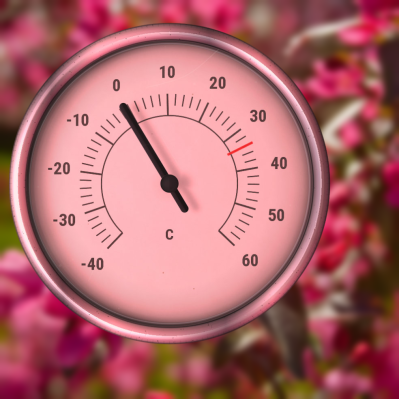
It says {"value": -1, "unit": "°C"}
